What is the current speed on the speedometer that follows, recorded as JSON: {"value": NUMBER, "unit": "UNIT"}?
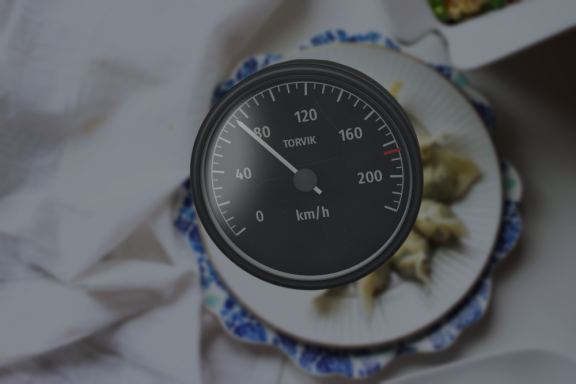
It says {"value": 75, "unit": "km/h"}
